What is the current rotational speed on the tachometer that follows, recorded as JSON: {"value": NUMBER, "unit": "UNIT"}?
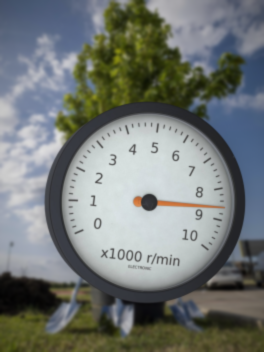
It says {"value": 8600, "unit": "rpm"}
